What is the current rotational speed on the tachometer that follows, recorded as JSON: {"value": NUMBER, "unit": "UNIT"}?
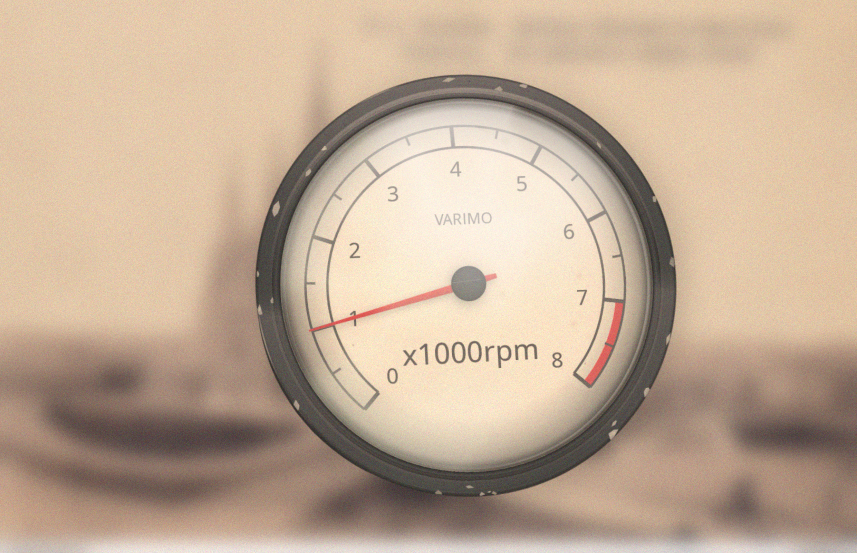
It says {"value": 1000, "unit": "rpm"}
